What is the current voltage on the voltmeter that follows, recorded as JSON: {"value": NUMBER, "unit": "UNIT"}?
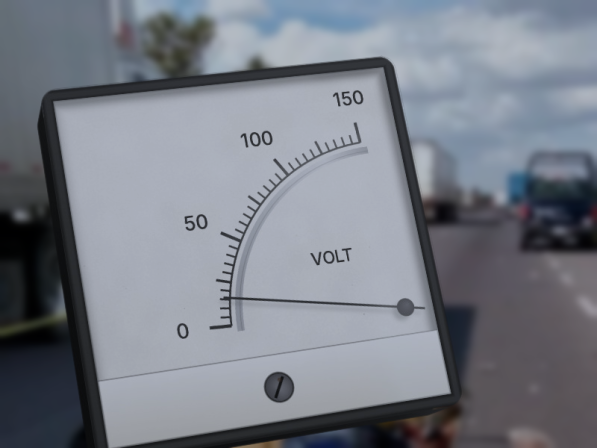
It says {"value": 15, "unit": "V"}
